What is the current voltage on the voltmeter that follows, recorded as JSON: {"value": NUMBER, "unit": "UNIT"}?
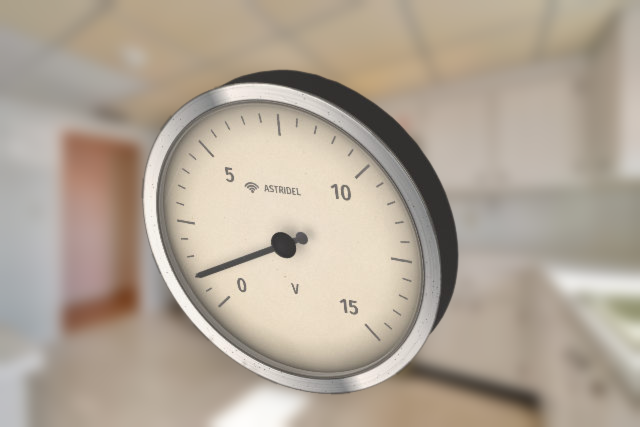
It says {"value": 1, "unit": "V"}
